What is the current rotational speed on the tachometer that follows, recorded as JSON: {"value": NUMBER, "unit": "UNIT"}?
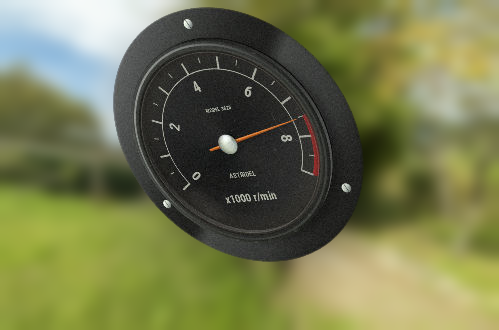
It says {"value": 7500, "unit": "rpm"}
